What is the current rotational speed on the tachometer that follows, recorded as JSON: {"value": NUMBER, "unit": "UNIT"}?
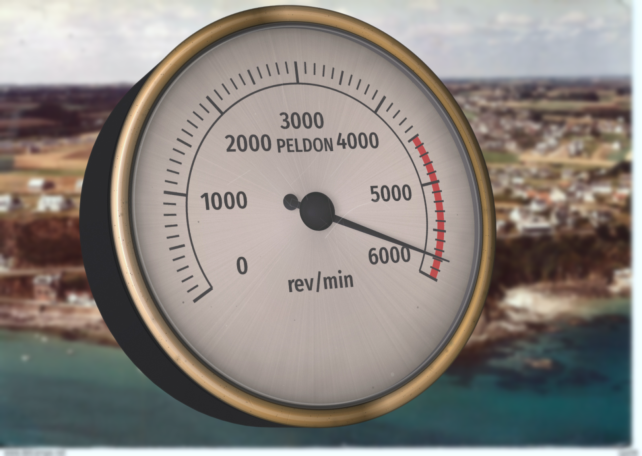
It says {"value": 5800, "unit": "rpm"}
